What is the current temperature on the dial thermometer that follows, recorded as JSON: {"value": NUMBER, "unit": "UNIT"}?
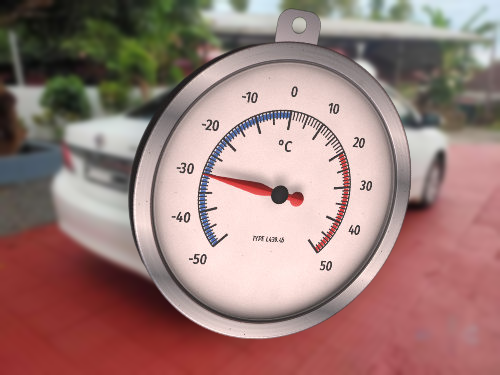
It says {"value": -30, "unit": "°C"}
